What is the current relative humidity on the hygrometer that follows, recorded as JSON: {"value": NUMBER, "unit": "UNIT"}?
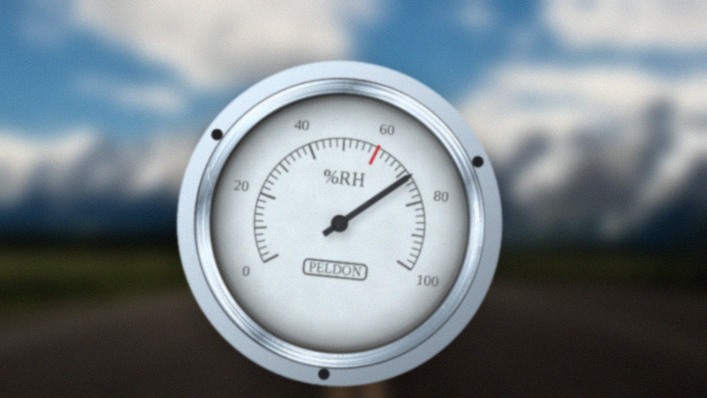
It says {"value": 72, "unit": "%"}
